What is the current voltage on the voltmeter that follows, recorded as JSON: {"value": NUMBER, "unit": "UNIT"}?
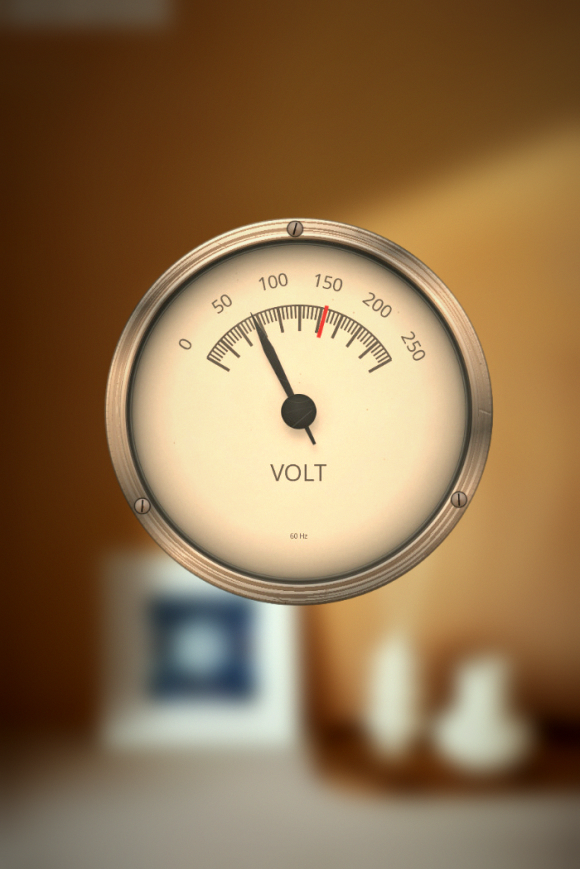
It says {"value": 70, "unit": "V"}
